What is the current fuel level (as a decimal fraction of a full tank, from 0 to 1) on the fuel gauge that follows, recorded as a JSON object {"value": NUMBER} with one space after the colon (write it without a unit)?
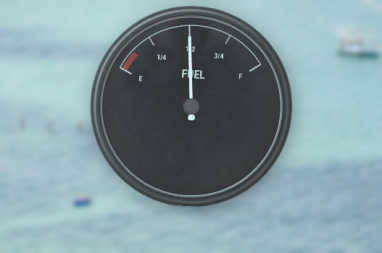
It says {"value": 0.5}
